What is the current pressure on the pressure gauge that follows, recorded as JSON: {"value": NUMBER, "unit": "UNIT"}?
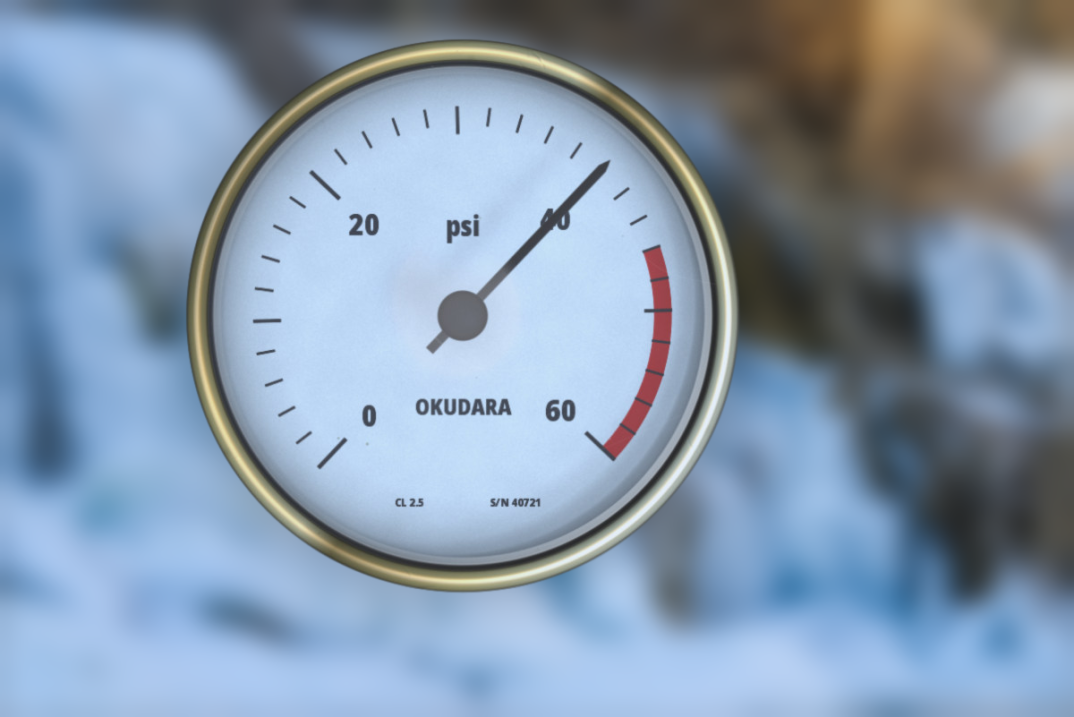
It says {"value": 40, "unit": "psi"}
